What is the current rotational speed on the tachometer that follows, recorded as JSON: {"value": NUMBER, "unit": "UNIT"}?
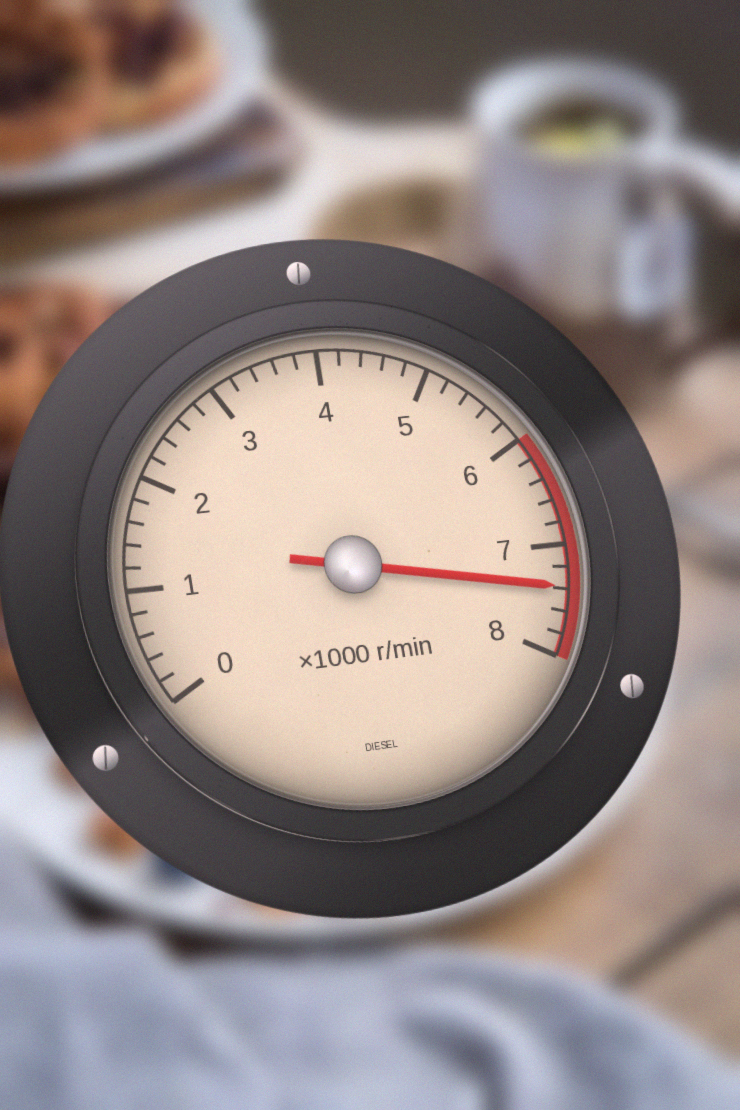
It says {"value": 7400, "unit": "rpm"}
